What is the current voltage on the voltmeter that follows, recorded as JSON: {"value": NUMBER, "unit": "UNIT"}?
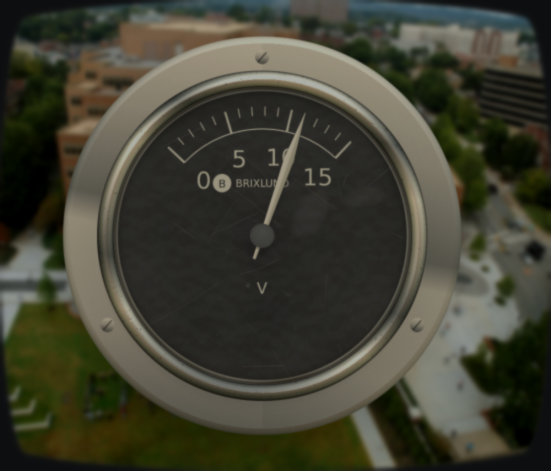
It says {"value": 11, "unit": "V"}
